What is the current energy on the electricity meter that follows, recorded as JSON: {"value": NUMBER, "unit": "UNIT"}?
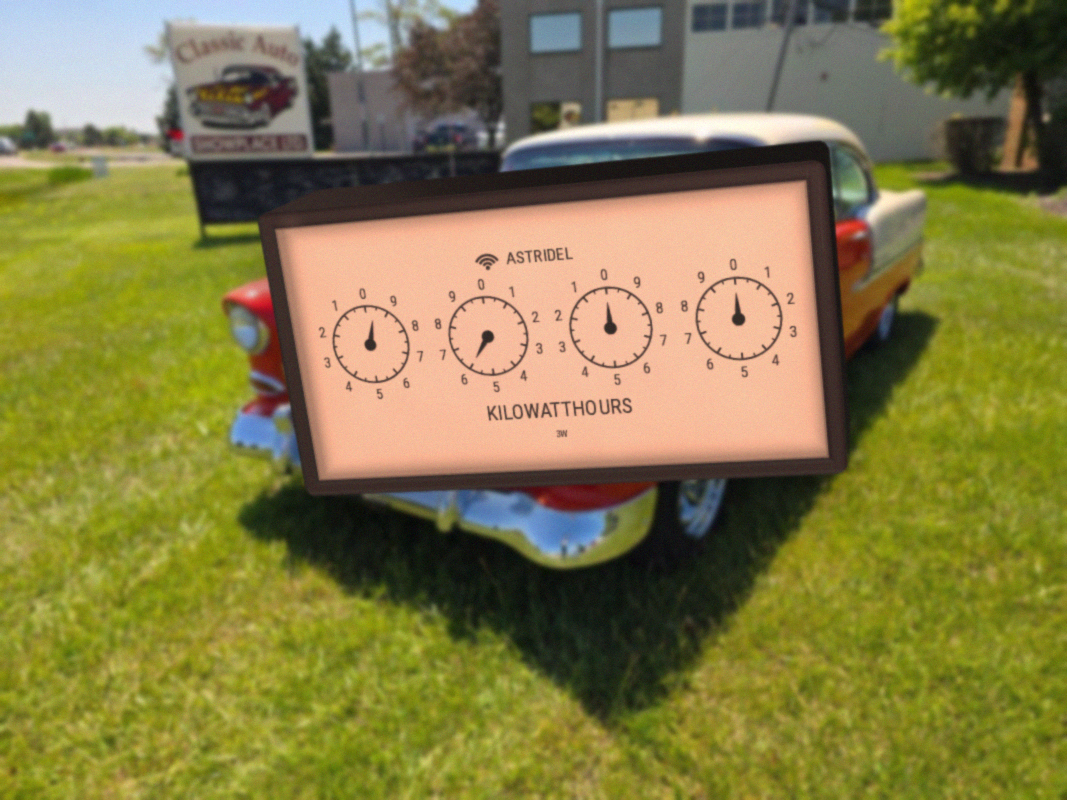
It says {"value": 9600, "unit": "kWh"}
